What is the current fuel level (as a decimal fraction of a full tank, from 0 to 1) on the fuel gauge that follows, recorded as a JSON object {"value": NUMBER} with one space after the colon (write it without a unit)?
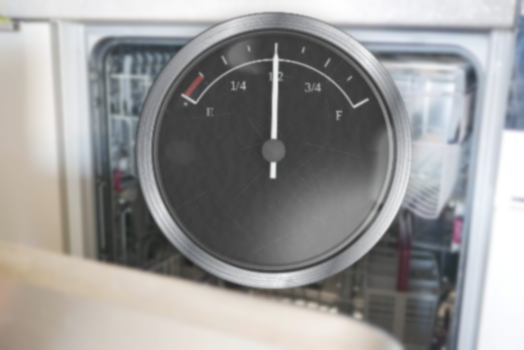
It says {"value": 0.5}
